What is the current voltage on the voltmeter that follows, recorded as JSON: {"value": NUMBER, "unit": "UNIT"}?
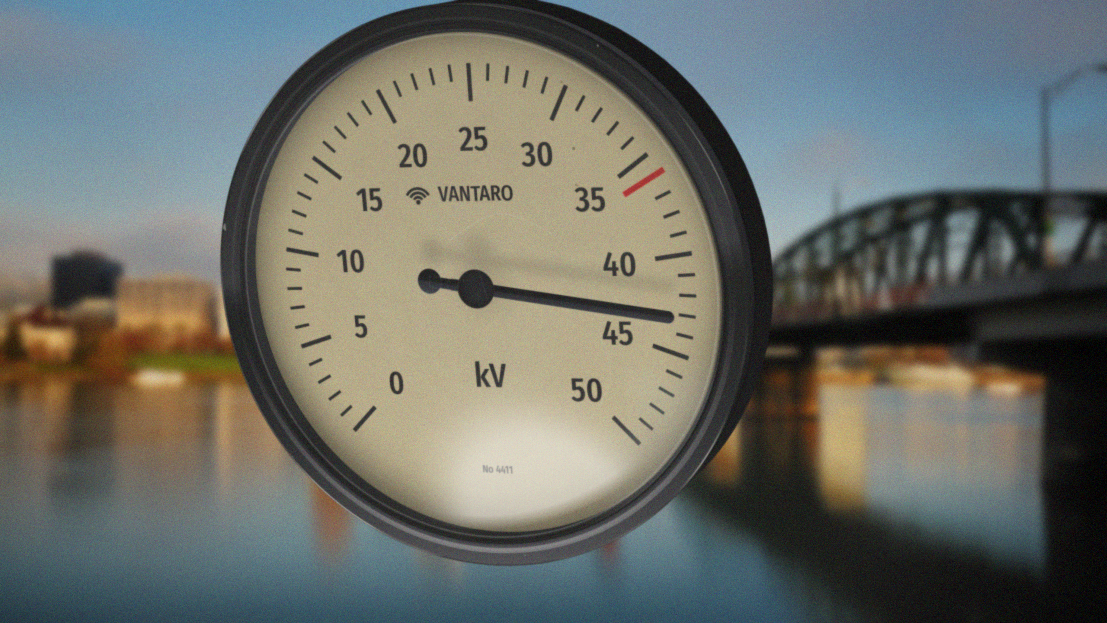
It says {"value": 43, "unit": "kV"}
